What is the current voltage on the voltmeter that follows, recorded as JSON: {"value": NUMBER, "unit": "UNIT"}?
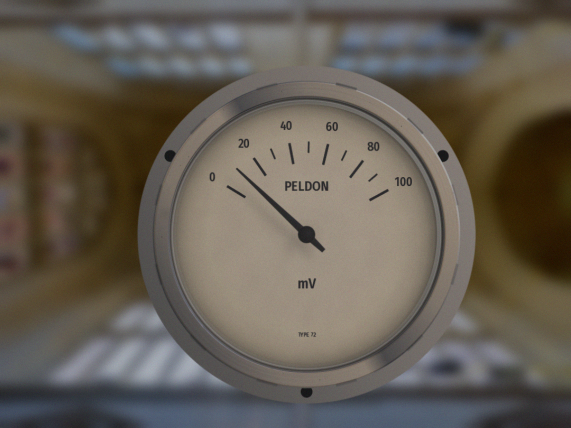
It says {"value": 10, "unit": "mV"}
